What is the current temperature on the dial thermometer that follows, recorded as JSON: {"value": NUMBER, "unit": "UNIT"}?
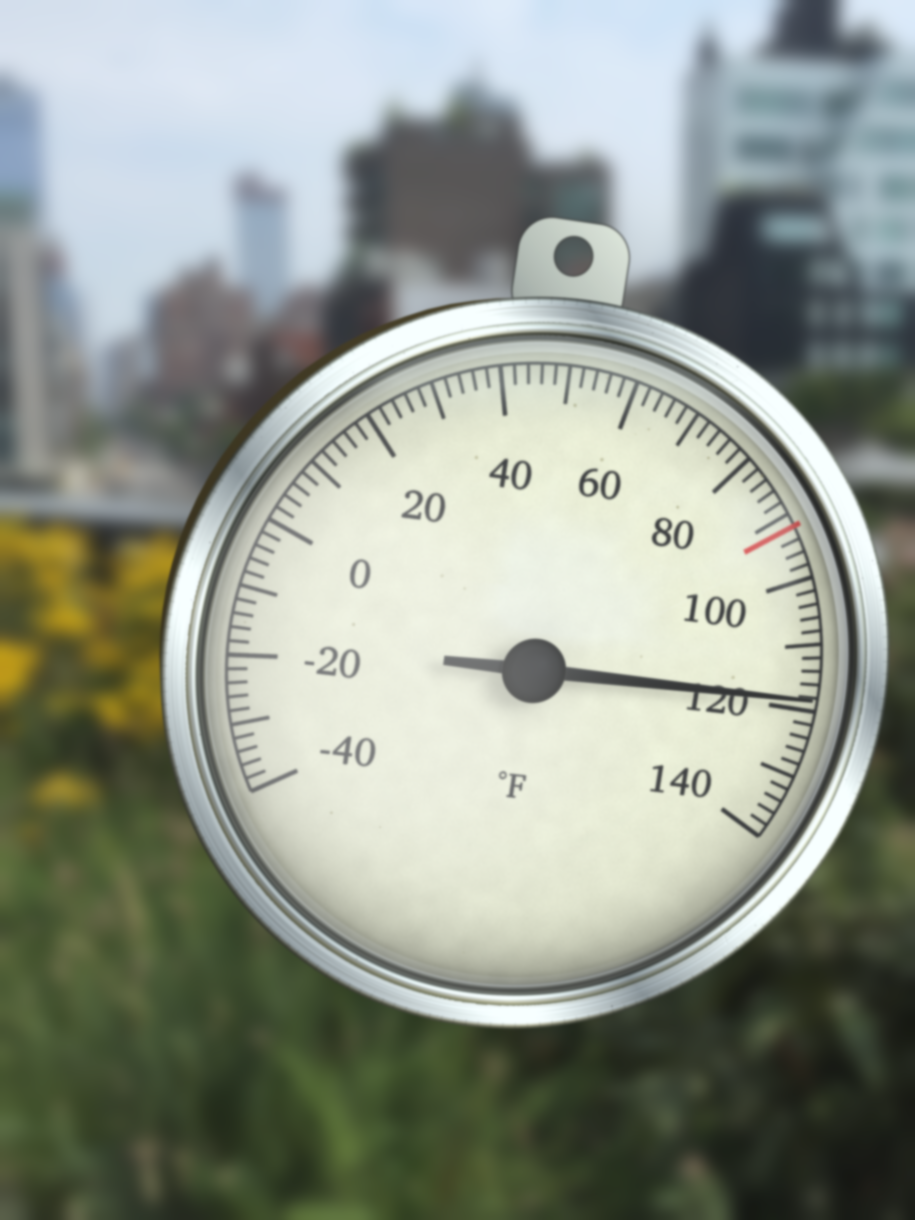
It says {"value": 118, "unit": "°F"}
